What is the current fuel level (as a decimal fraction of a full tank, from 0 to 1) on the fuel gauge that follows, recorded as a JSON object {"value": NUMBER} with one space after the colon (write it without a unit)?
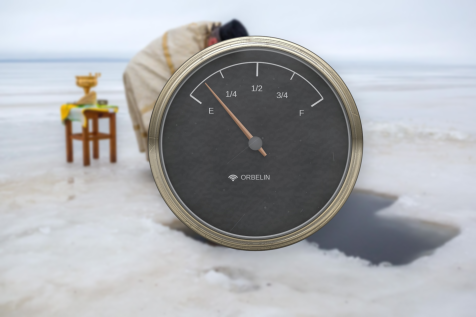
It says {"value": 0.125}
